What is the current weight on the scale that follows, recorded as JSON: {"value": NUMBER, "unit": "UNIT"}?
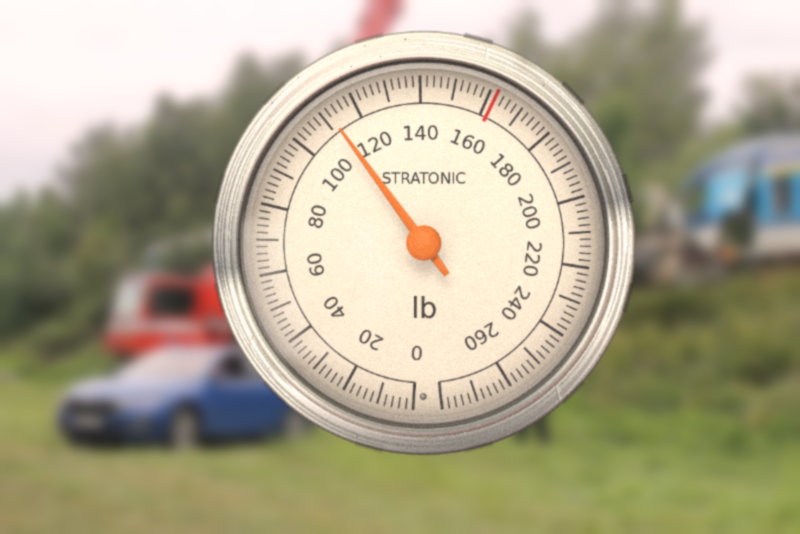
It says {"value": 112, "unit": "lb"}
